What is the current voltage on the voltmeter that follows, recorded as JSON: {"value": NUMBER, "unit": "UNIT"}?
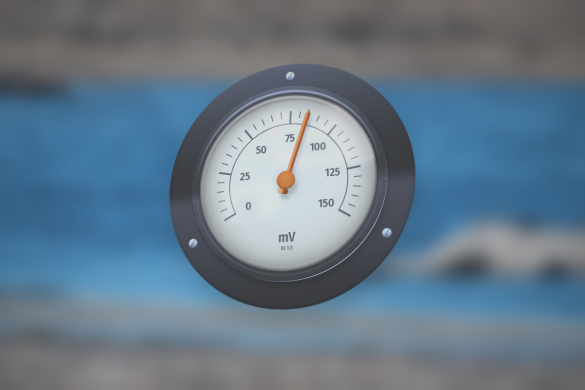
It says {"value": 85, "unit": "mV"}
